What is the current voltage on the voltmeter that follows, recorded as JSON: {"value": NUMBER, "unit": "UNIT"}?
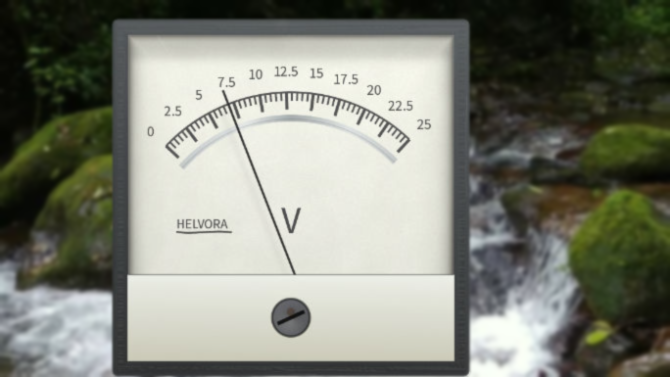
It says {"value": 7, "unit": "V"}
